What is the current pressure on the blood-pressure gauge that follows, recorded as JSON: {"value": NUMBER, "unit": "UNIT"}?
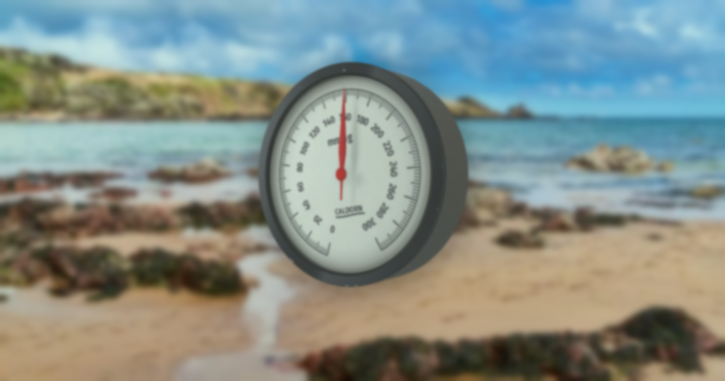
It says {"value": 160, "unit": "mmHg"}
